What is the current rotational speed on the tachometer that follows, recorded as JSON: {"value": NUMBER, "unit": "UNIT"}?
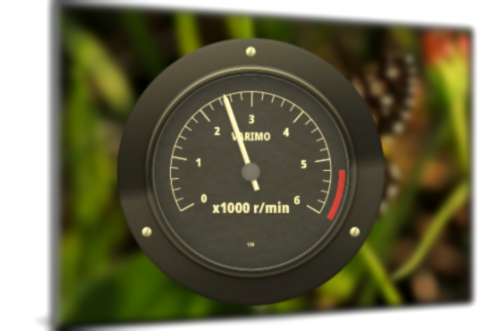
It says {"value": 2500, "unit": "rpm"}
